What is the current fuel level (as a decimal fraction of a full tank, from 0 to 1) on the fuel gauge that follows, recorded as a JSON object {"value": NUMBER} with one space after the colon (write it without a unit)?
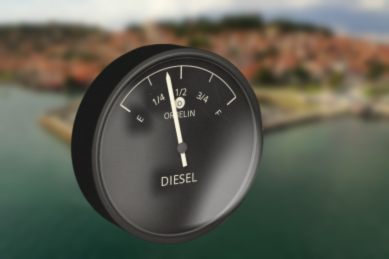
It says {"value": 0.375}
